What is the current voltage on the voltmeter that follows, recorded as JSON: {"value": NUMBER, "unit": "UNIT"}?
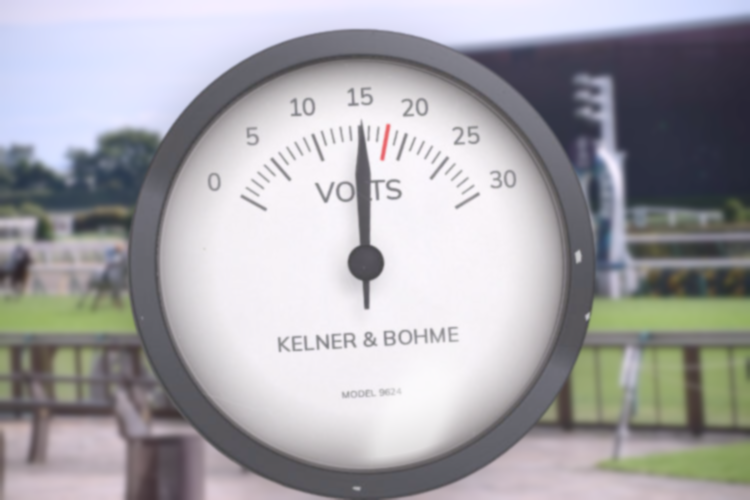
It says {"value": 15, "unit": "V"}
